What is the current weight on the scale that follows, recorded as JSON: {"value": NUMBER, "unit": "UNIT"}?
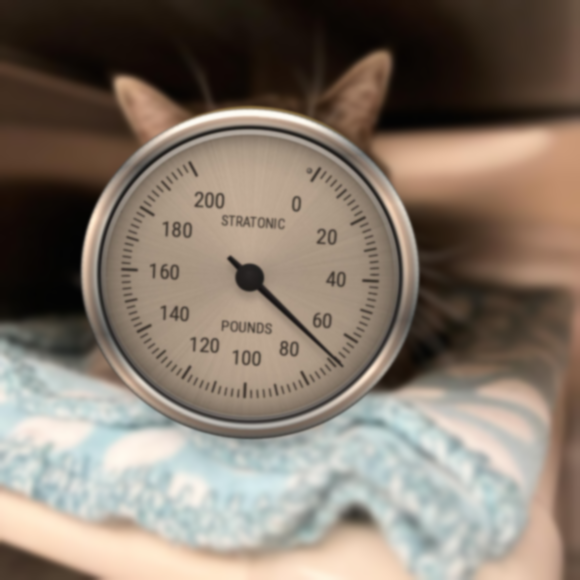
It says {"value": 68, "unit": "lb"}
